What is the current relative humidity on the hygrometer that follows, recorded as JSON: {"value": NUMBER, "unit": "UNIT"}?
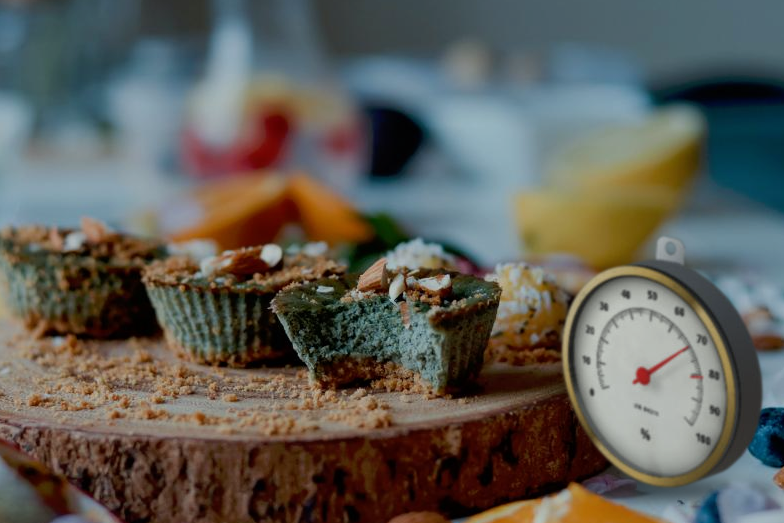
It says {"value": 70, "unit": "%"}
